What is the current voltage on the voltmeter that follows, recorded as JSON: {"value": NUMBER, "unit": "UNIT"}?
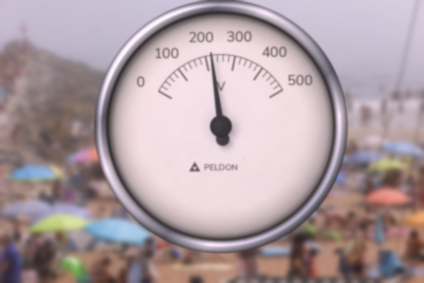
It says {"value": 220, "unit": "V"}
